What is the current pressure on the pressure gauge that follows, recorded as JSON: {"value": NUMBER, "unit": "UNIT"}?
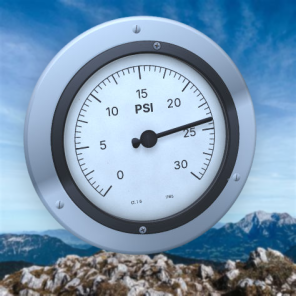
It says {"value": 24, "unit": "psi"}
